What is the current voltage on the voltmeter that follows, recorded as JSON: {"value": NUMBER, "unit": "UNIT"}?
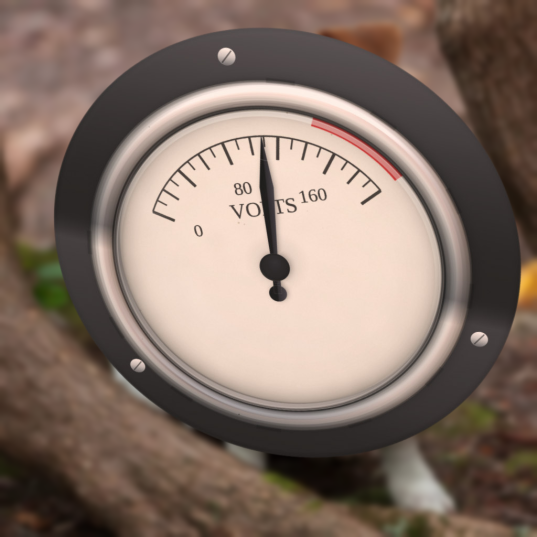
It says {"value": 110, "unit": "V"}
